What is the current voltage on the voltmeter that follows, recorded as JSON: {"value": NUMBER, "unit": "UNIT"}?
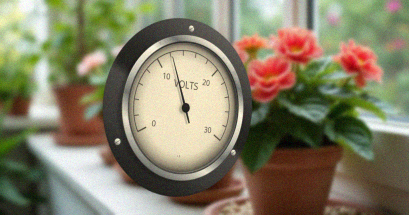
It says {"value": 12, "unit": "V"}
